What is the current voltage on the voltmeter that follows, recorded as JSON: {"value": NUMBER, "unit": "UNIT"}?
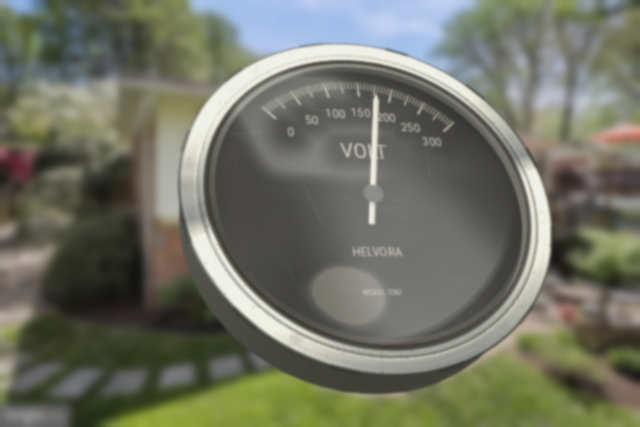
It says {"value": 175, "unit": "V"}
